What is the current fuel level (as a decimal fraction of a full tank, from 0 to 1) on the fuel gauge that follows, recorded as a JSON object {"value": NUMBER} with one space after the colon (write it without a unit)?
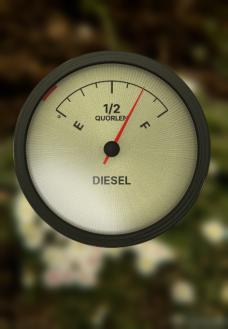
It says {"value": 0.75}
